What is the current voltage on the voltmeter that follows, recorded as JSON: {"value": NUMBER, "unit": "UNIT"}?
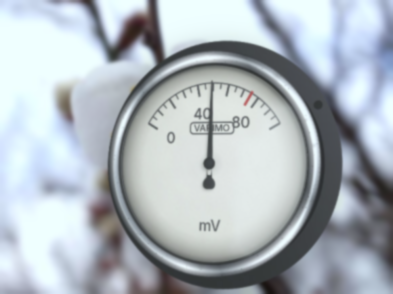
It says {"value": 50, "unit": "mV"}
